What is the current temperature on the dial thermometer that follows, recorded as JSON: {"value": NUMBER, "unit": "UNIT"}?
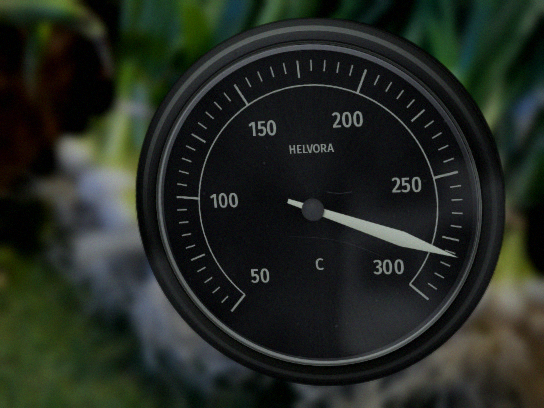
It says {"value": 280, "unit": "°C"}
